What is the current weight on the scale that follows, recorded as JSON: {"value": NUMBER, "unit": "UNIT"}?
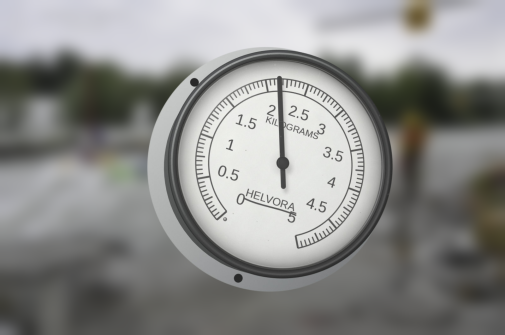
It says {"value": 2.15, "unit": "kg"}
